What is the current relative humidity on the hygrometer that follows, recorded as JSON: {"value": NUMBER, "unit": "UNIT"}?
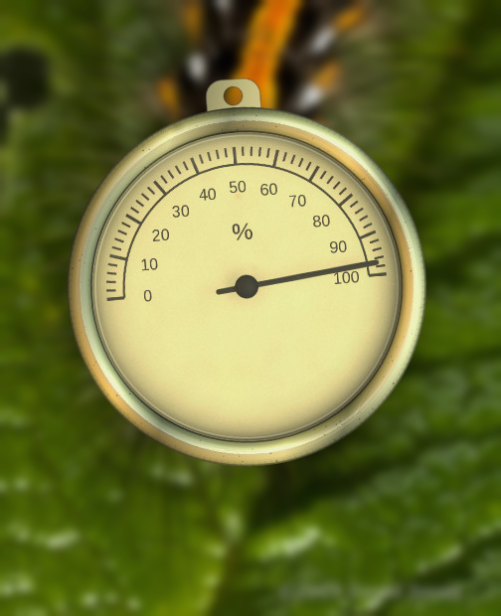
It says {"value": 97, "unit": "%"}
